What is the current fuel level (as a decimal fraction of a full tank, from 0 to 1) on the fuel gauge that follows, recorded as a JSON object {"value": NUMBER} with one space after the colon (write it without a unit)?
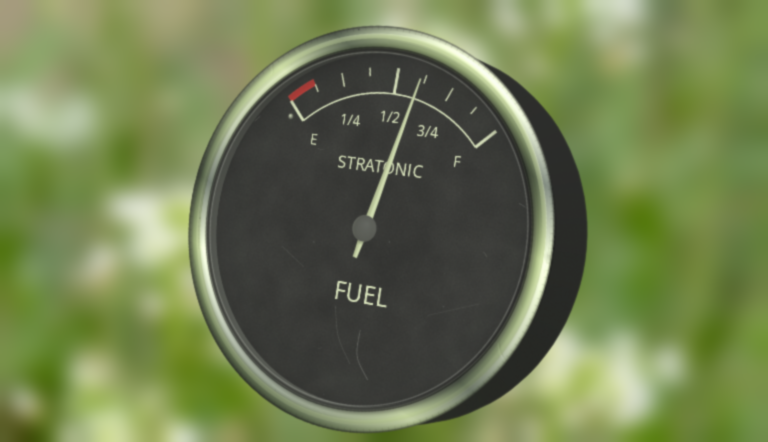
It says {"value": 0.625}
